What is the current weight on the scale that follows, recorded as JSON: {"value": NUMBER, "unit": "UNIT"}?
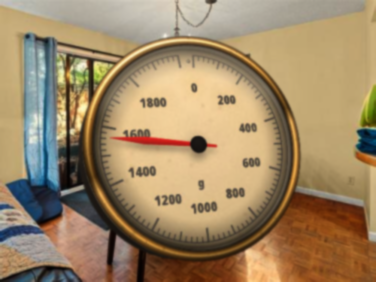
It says {"value": 1560, "unit": "g"}
